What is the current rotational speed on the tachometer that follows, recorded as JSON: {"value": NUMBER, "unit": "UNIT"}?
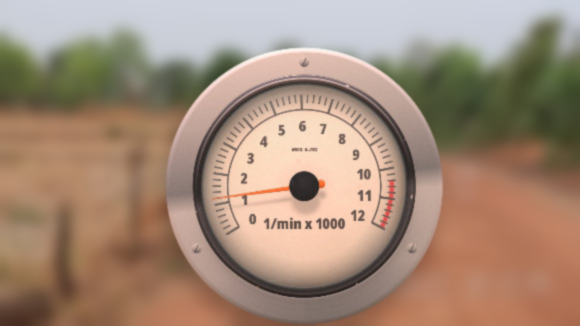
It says {"value": 1200, "unit": "rpm"}
